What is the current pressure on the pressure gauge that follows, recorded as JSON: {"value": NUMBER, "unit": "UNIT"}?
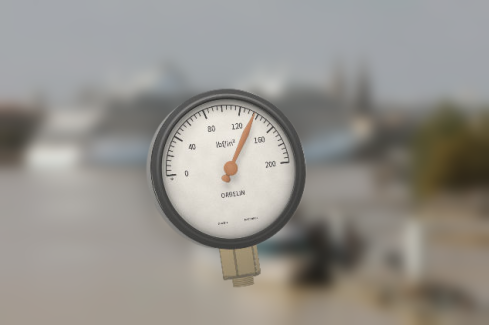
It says {"value": 135, "unit": "psi"}
